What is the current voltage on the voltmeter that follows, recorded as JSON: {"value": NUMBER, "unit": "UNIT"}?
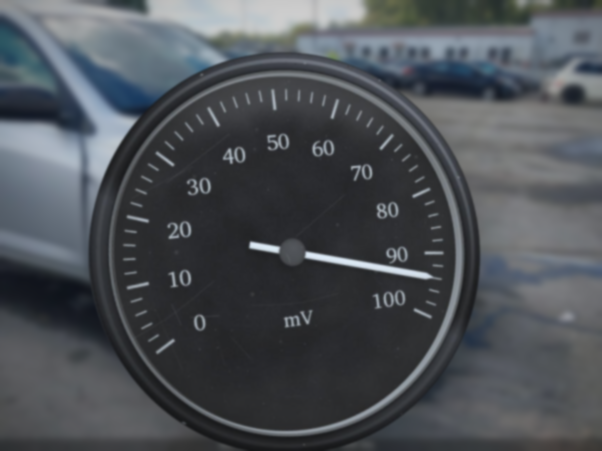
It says {"value": 94, "unit": "mV"}
